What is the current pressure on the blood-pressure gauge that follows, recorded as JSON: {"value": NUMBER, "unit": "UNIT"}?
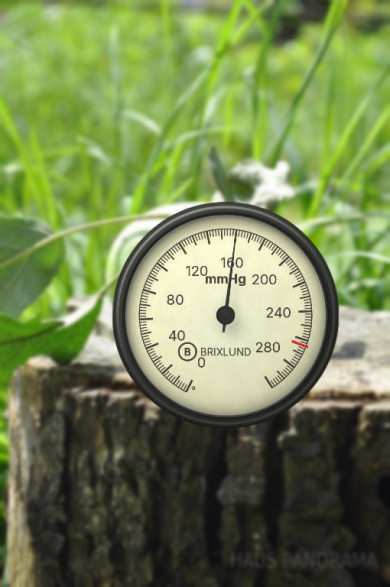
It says {"value": 160, "unit": "mmHg"}
